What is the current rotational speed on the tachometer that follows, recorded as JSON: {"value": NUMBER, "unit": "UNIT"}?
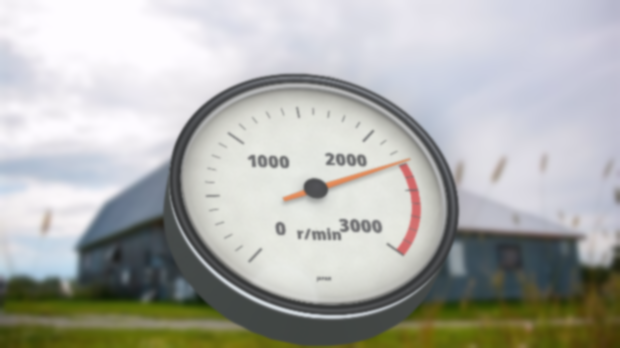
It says {"value": 2300, "unit": "rpm"}
